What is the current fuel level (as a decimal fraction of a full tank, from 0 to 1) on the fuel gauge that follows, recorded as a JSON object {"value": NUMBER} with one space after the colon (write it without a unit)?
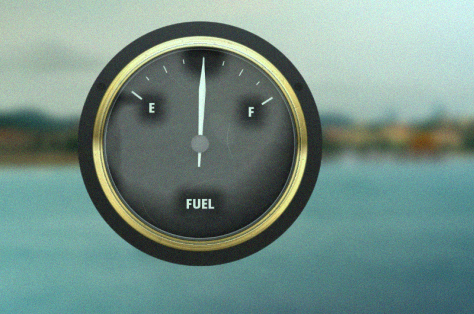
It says {"value": 0.5}
